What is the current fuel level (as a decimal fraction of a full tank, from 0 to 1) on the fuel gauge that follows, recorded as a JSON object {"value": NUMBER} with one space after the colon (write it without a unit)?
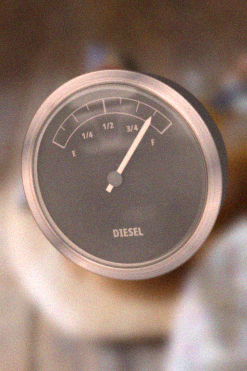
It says {"value": 0.875}
